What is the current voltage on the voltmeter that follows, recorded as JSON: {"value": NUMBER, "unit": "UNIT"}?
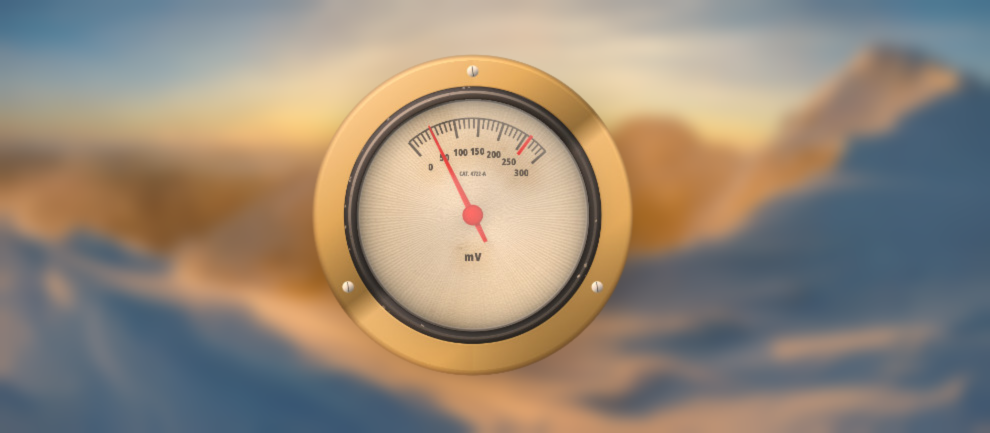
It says {"value": 50, "unit": "mV"}
